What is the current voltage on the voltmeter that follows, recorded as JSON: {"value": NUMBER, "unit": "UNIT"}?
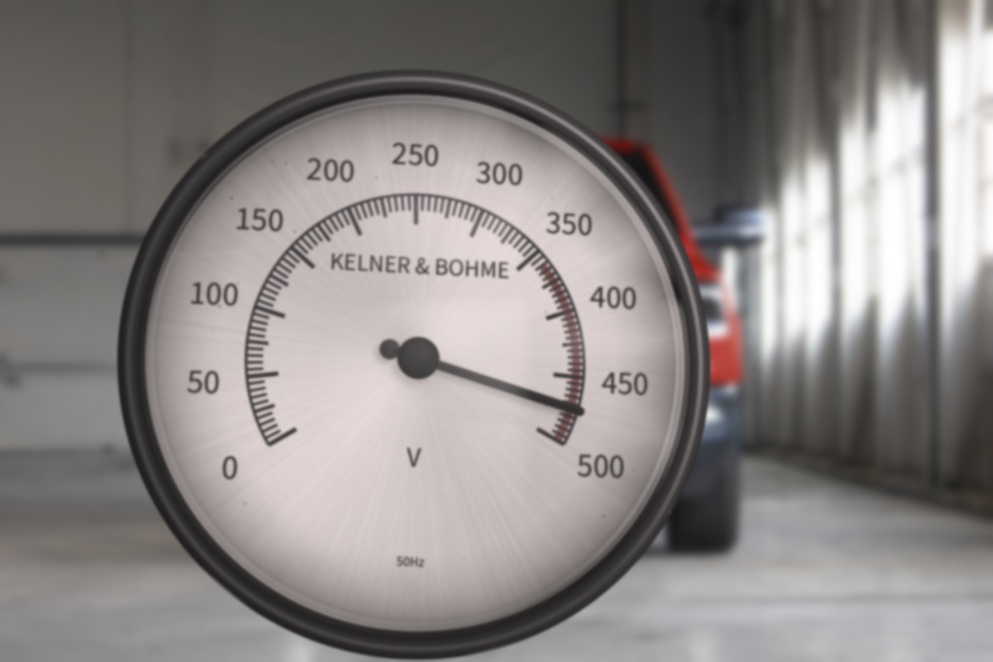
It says {"value": 475, "unit": "V"}
